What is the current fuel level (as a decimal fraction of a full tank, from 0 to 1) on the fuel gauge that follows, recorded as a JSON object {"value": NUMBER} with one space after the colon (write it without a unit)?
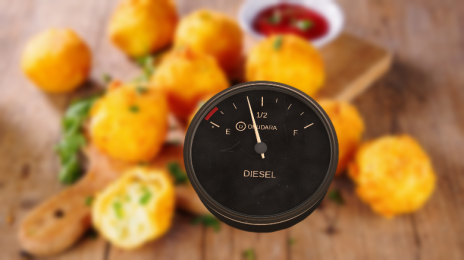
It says {"value": 0.375}
